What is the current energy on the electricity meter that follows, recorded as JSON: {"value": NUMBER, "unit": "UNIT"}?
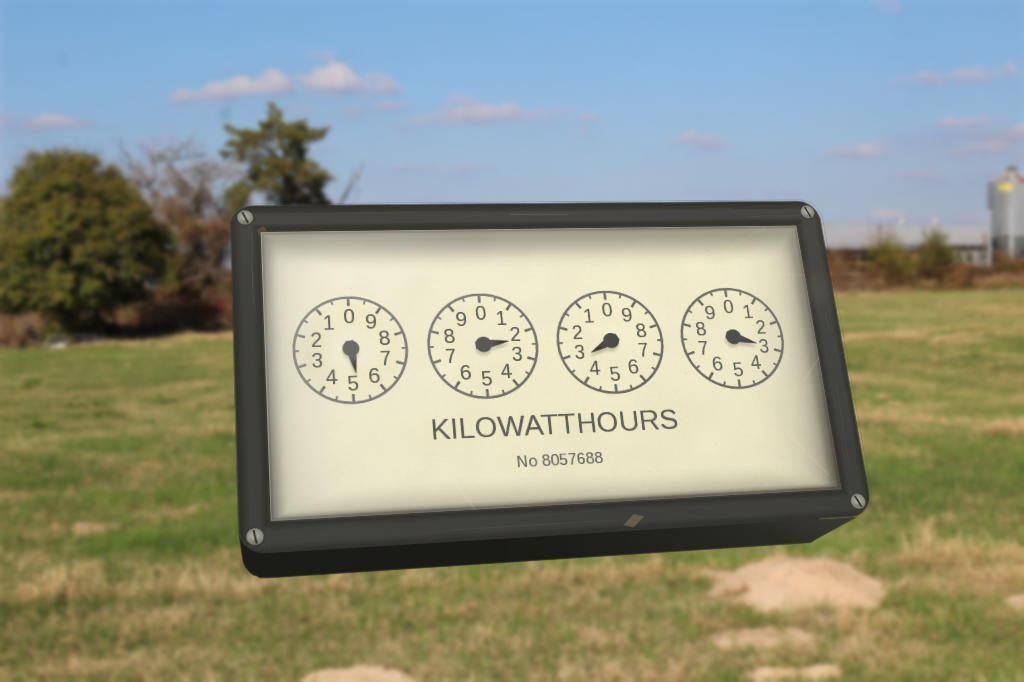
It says {"value": 5233, "unit": "kWh"}
